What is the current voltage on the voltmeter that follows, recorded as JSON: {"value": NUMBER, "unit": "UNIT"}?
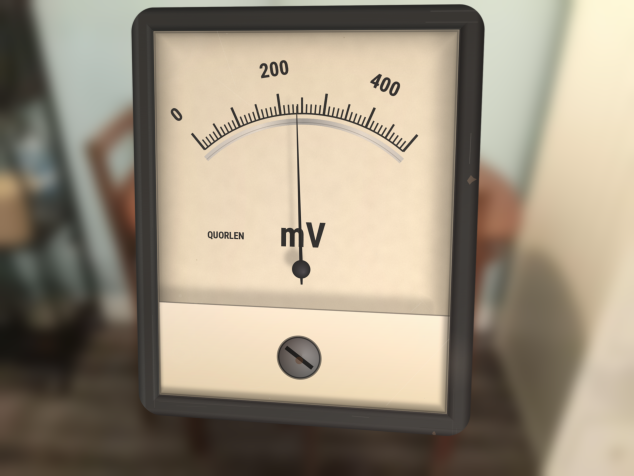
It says {"value": 240, "unit": "mV"}
